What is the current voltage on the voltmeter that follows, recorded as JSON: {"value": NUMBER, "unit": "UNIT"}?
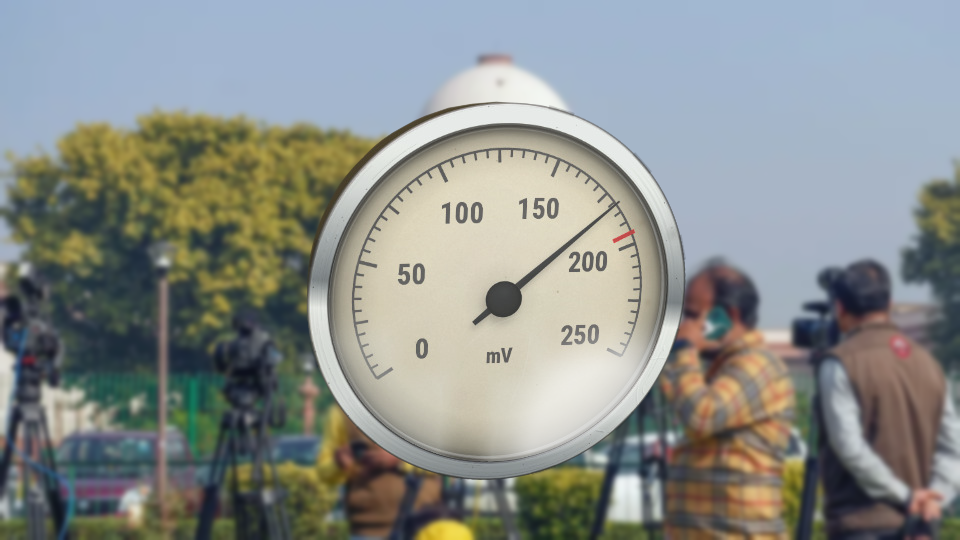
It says {"value": 180, "unit": "mV"}
